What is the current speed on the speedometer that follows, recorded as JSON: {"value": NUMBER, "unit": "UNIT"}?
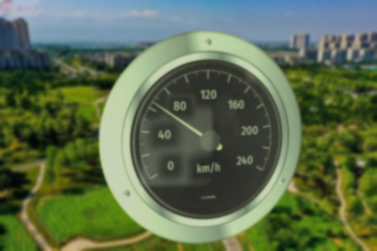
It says {"value": 65, "unit": "km/h"}
